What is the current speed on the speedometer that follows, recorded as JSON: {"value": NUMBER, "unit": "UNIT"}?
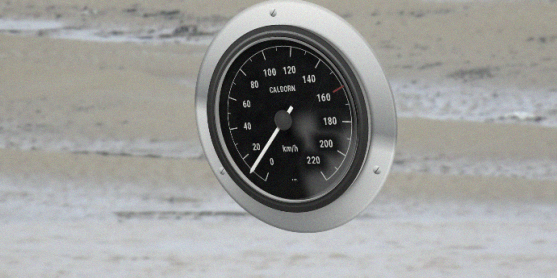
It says {"value": 10, "unit": "km/h"}
